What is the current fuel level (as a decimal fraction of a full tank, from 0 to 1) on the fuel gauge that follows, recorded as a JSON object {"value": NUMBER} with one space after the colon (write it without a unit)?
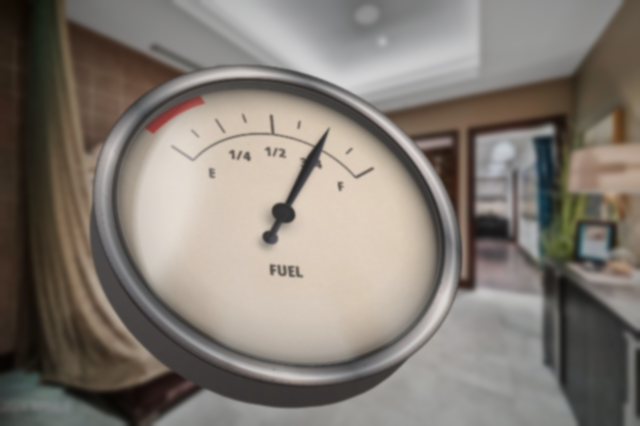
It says {"value": 0.75}
